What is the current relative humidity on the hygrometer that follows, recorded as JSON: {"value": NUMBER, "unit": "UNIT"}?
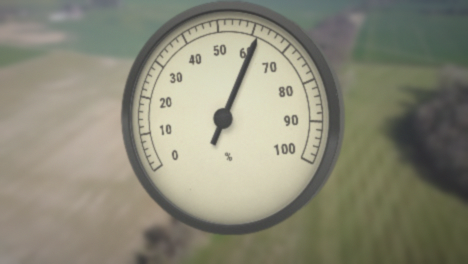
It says {"value": 62, "unit": "%"}
